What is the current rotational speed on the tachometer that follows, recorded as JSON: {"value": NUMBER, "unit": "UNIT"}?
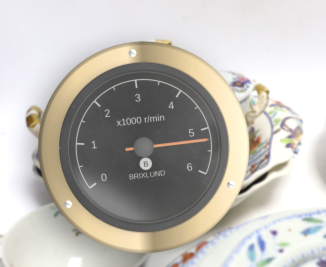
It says {"value": 5250, "unit": "rpm"}
